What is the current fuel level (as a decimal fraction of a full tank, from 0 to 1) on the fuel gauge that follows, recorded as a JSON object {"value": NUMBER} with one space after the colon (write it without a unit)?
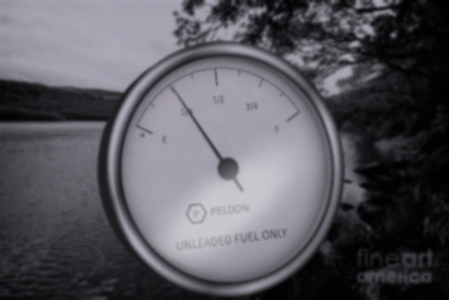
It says {"value": 0.25}
